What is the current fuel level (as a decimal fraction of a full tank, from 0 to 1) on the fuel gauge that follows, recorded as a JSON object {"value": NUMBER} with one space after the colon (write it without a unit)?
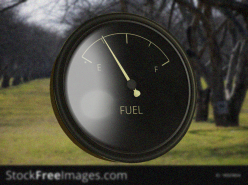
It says {"value": 0.25}
